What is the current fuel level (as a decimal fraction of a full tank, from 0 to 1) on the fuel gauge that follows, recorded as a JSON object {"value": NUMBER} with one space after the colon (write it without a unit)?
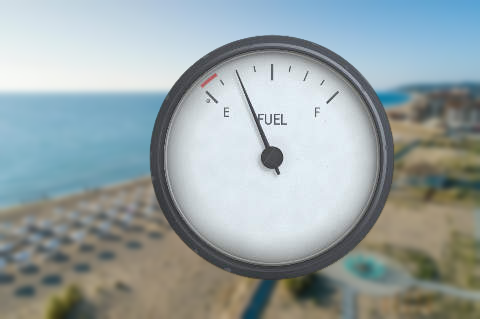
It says {"value": 0.25}
